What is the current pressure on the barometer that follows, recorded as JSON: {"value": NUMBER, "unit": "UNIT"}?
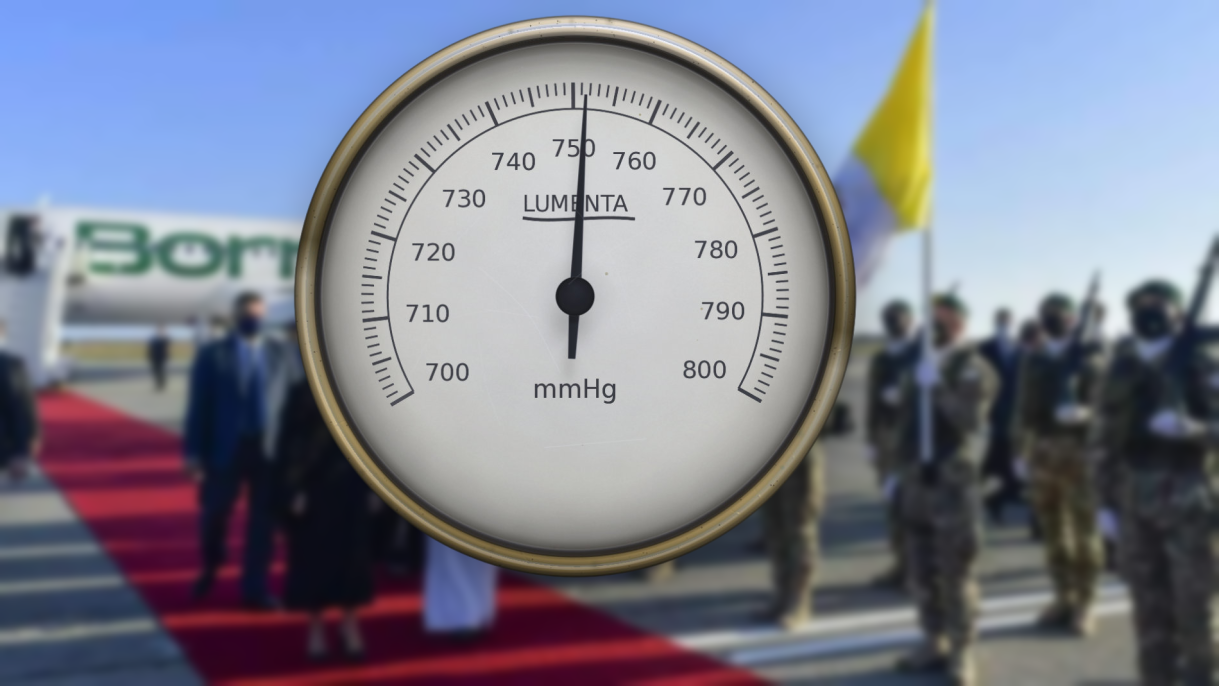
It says {"value": 751.5, "unit": "mmHg"}
